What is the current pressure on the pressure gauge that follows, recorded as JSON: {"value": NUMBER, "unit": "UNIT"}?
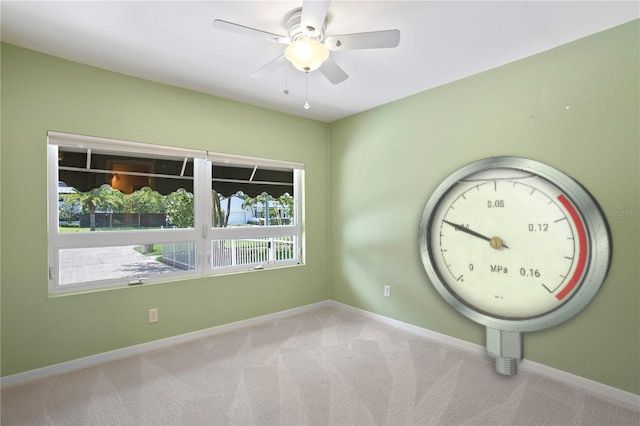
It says {"value": 0.04, "unit": "MPa"}
